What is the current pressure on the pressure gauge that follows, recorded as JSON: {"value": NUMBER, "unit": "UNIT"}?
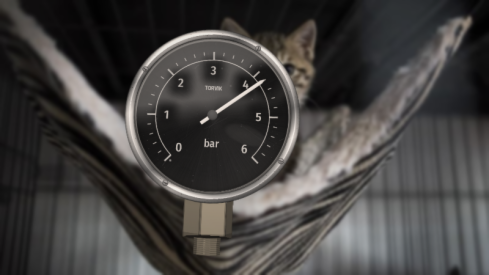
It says {"value": 4.2, "unit": "bar"}
